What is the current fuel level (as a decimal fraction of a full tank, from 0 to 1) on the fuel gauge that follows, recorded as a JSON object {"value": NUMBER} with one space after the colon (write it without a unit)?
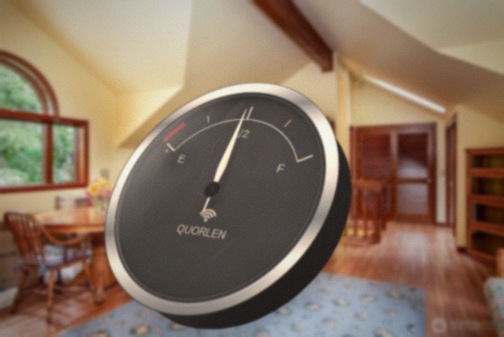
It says {"value": 0.5}
